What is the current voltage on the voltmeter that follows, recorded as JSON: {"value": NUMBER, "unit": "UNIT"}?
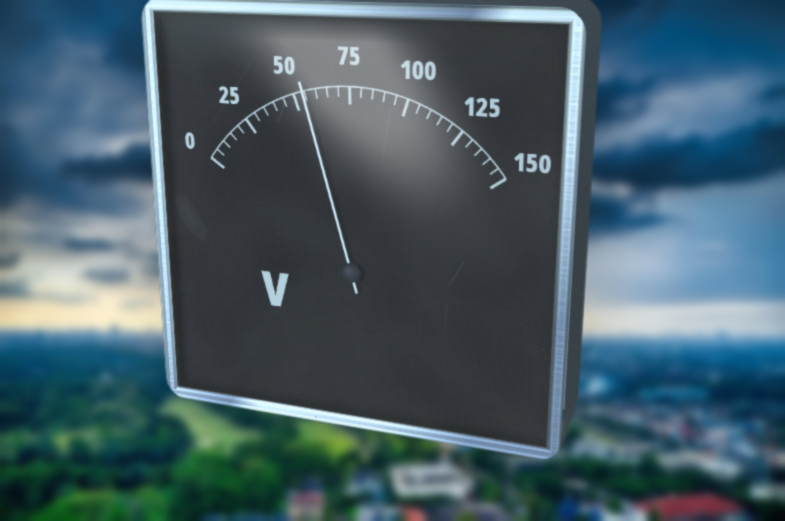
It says {"value": 55, "unit": "V"}
